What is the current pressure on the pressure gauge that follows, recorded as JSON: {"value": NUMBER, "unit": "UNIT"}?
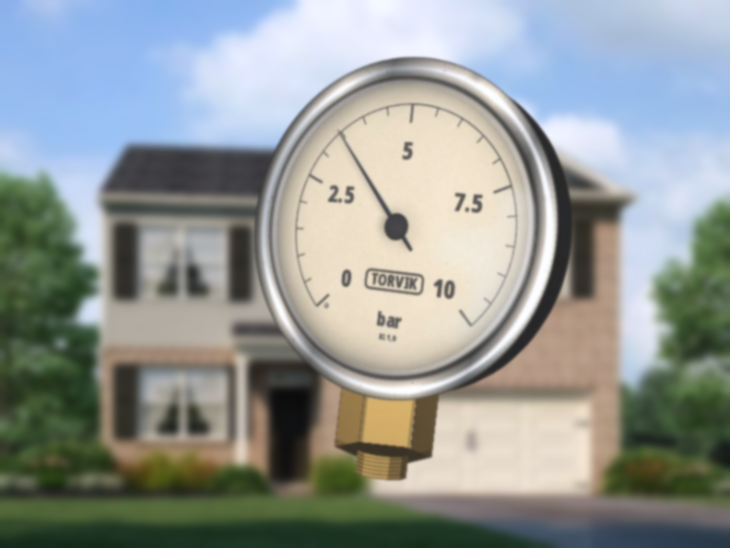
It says {"value": 3.5, "unit": "bar"}
